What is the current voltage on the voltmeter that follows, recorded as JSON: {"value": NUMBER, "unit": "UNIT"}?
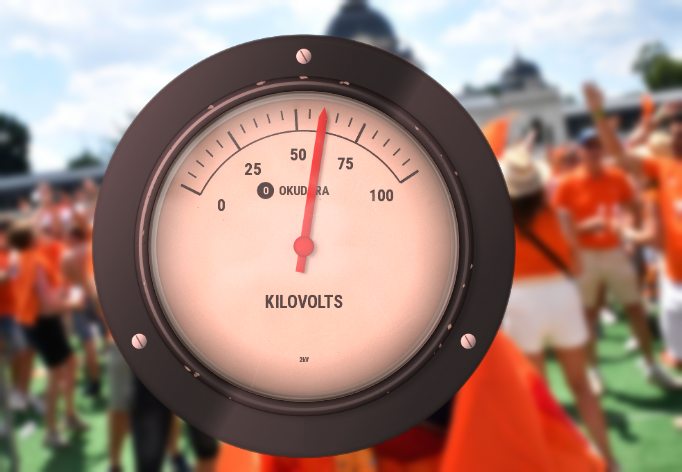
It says {"value": 60, "unit": "kV"}
